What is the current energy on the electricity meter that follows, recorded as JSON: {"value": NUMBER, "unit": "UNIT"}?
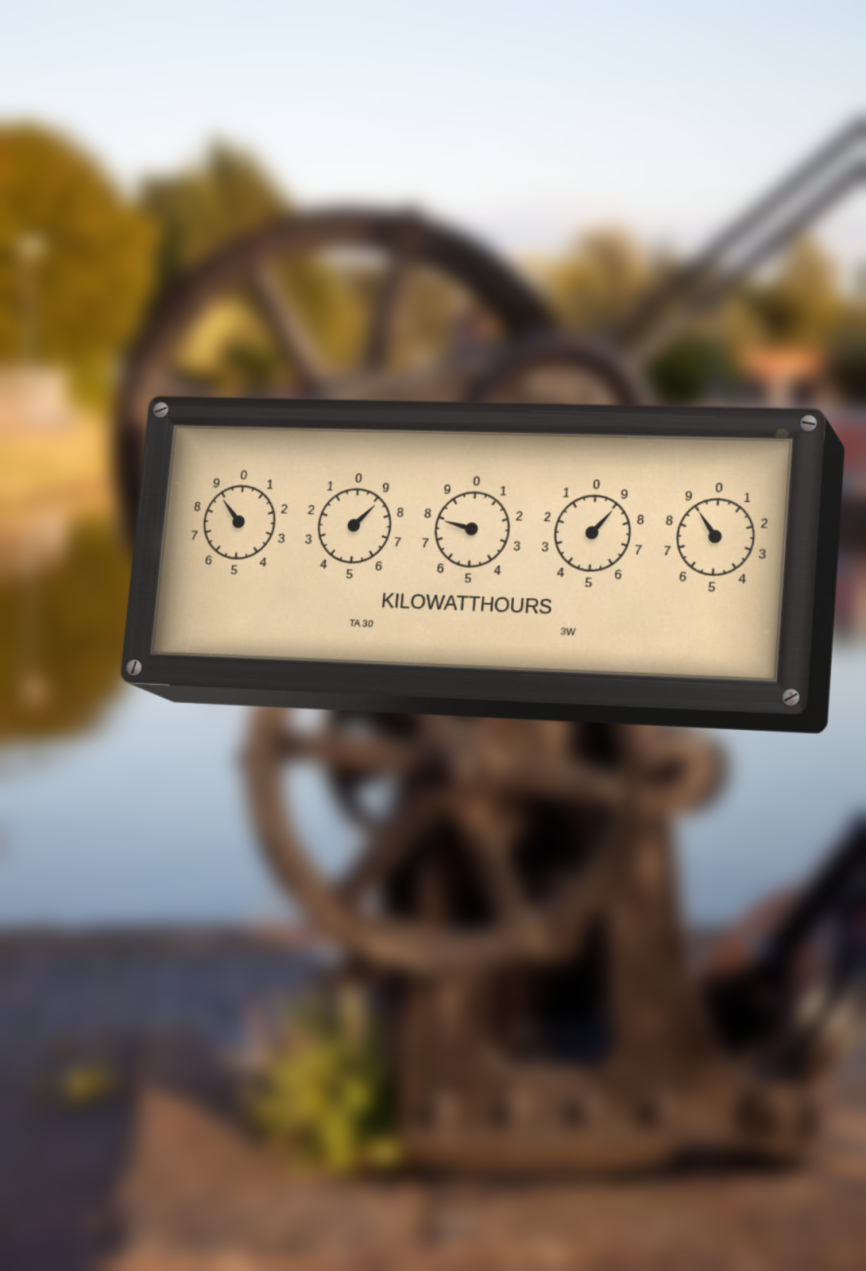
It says {"value": 88789, "unit": "kWh"}
